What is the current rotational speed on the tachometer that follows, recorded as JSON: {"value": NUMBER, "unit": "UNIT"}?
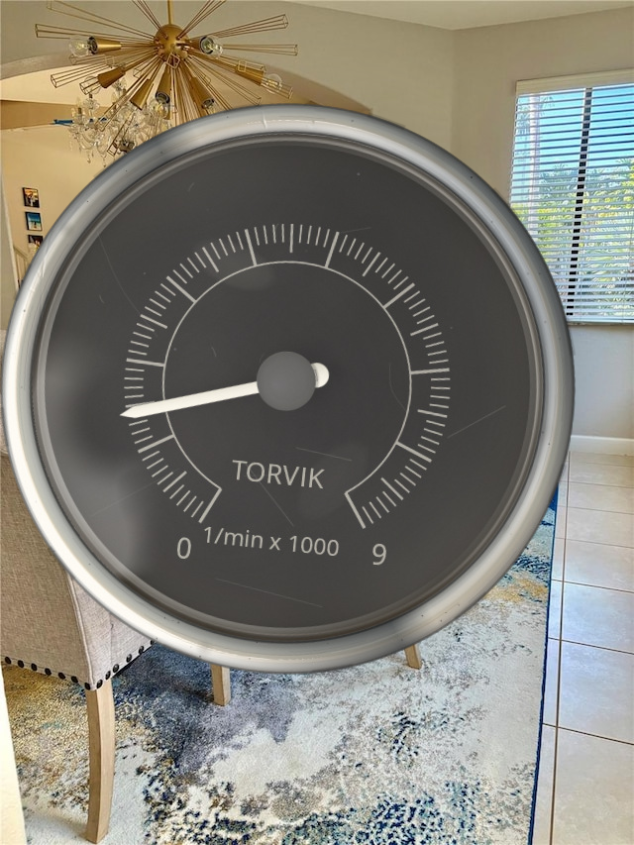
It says {"value": 1400, "unit": "rpm"}
